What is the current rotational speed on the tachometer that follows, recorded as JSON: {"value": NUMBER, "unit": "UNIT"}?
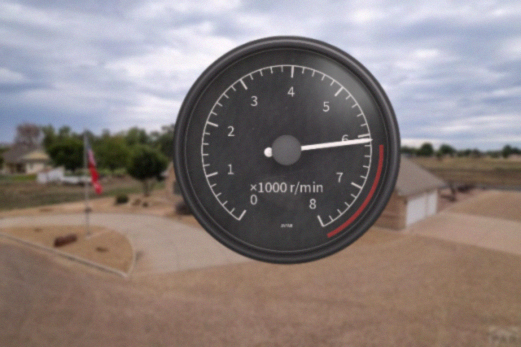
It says {"value": 6100, "unit": "rpm"}
